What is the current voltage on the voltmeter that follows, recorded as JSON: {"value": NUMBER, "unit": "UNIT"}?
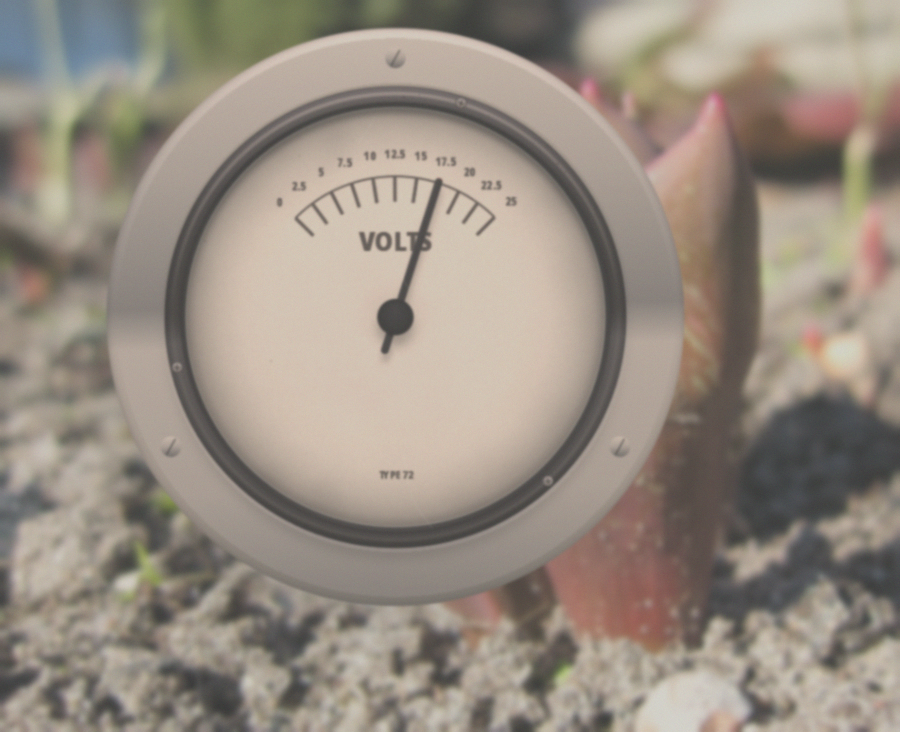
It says {"value": 17.5, "unit": "V"}
